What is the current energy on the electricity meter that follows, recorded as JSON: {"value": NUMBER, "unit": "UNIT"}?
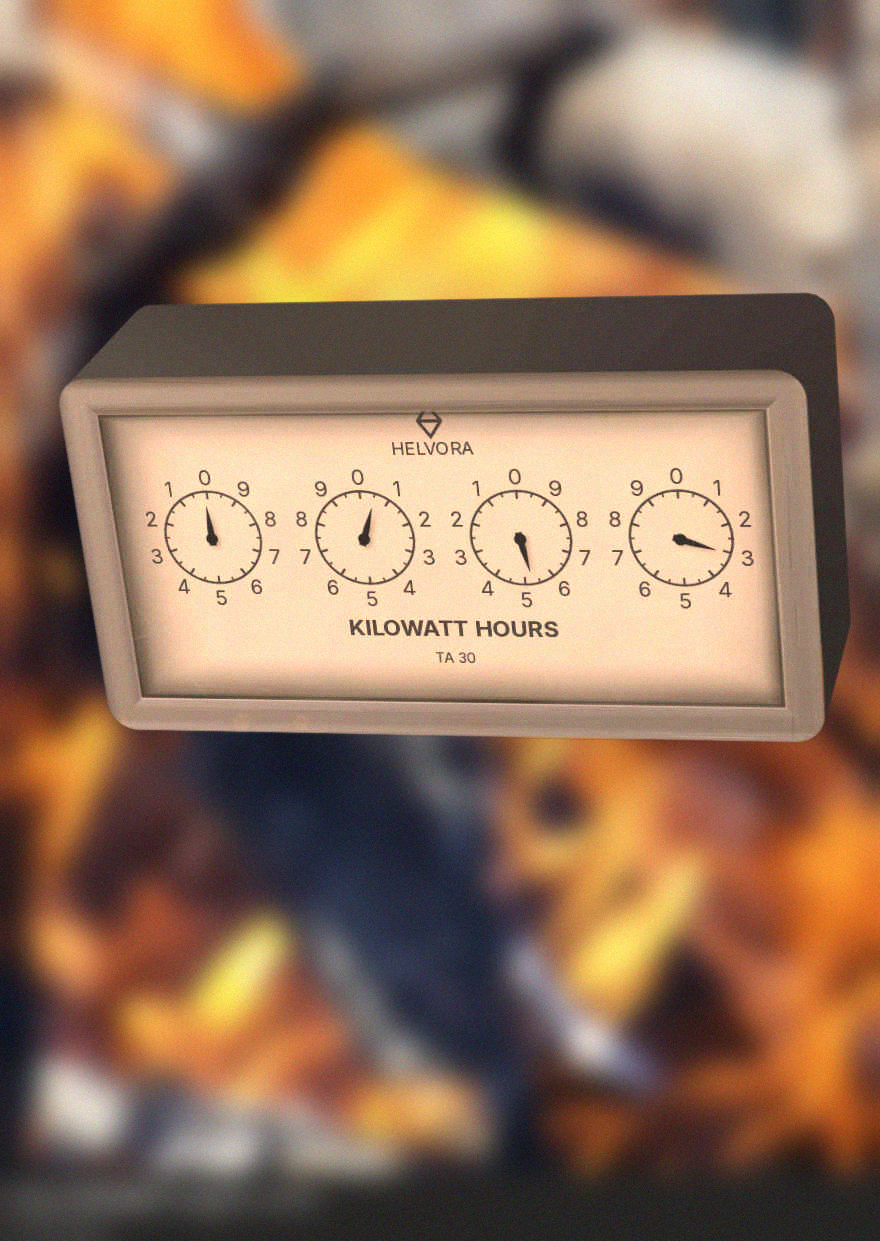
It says {"value": 53, "unit": "kWh"}
